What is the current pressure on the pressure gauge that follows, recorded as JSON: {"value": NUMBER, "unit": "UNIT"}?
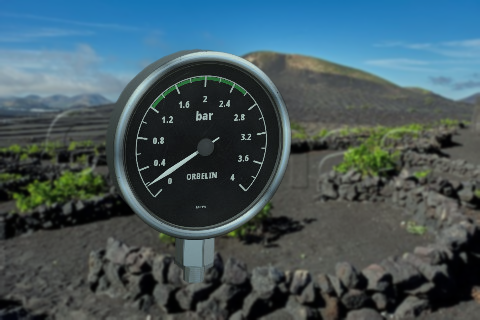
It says {"value": 0.2, "unit": "bar"}
